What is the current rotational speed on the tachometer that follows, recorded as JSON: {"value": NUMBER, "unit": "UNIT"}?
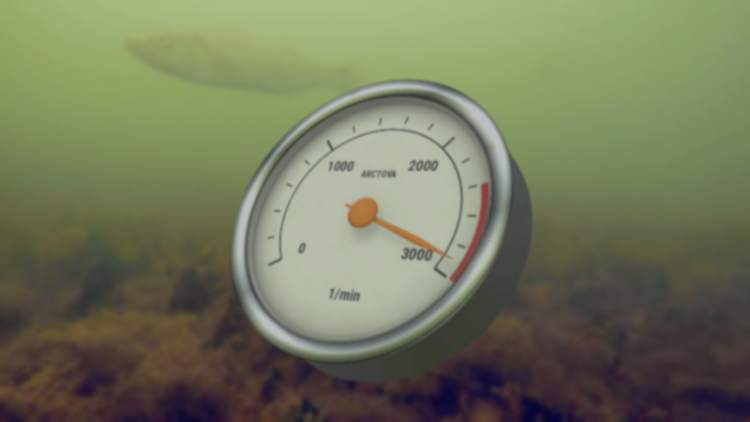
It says {"value": 2900, "unit": "rpm"}
